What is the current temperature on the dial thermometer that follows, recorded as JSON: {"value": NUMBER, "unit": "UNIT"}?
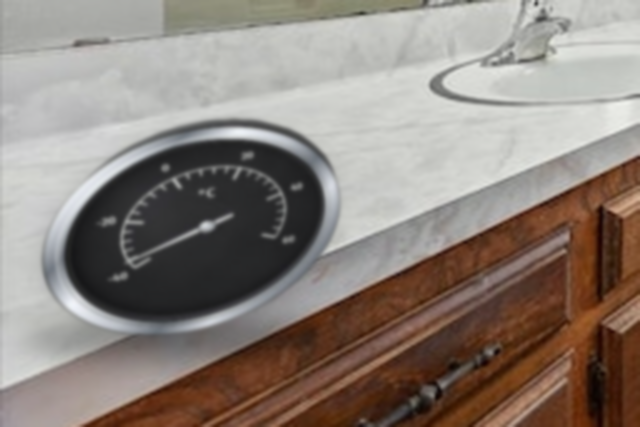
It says {"value": -36, "unit": "°C"}
